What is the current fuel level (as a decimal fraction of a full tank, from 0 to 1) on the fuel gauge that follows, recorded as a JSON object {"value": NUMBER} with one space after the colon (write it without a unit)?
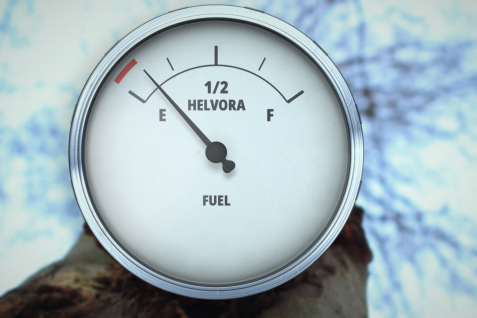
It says {"value": 0.125}
